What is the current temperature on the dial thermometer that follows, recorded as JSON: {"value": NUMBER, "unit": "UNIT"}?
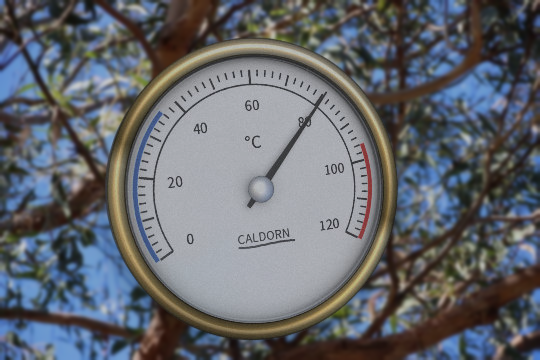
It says {"value": 80, "unit": "°C"}
